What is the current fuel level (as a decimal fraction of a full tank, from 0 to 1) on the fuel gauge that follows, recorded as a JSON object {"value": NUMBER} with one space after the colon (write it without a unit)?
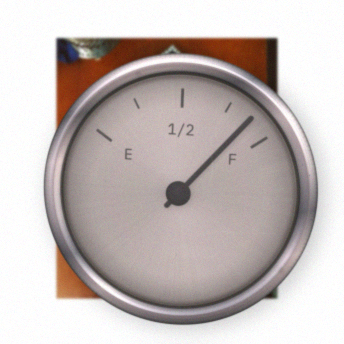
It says {"value": 0.875}
